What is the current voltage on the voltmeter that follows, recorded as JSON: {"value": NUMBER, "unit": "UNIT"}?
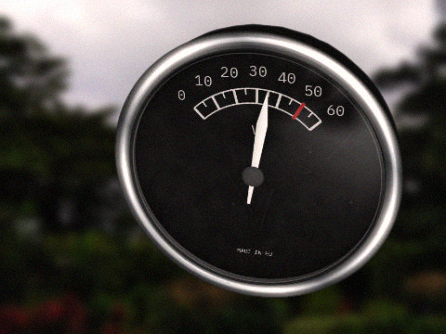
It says {"value": 35, "unit": "V"}
